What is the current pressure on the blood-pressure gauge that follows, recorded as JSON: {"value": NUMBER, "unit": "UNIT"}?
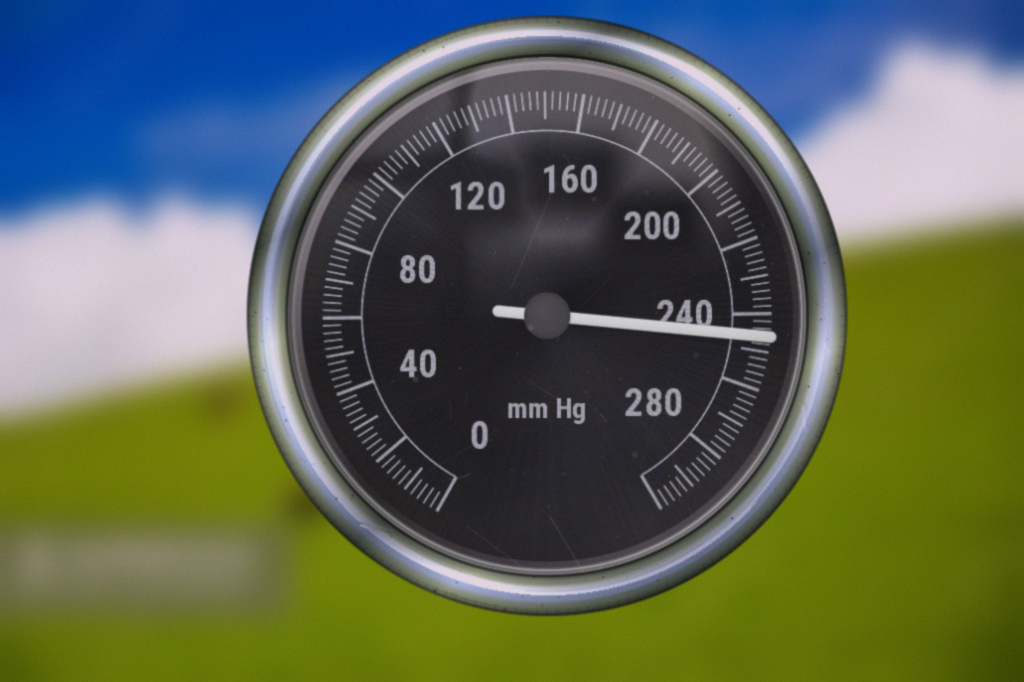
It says {"value": 246, "unit": "mmHg"}
